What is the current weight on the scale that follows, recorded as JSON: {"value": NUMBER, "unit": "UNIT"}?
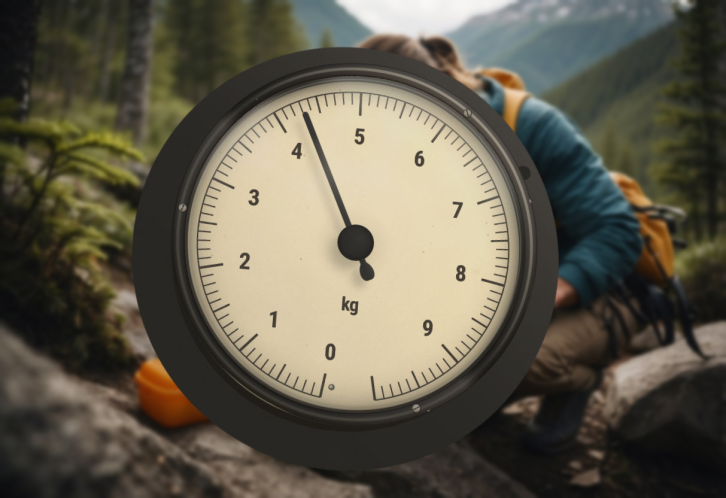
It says {"value": 4.3, "unit": "kg"}
